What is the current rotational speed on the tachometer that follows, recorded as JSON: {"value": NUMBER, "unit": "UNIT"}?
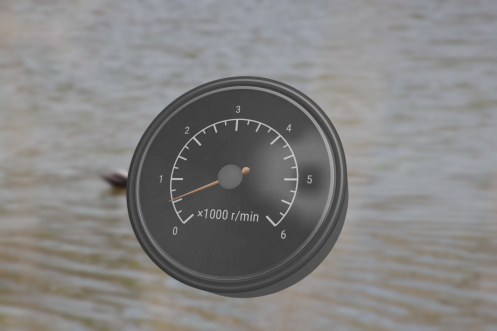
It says {"value": 500, "unit": "rpm"}
